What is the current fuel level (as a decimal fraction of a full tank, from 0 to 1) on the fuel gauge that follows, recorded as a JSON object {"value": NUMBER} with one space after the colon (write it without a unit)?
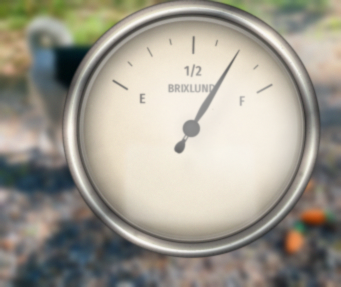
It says {"value": 0.75}
